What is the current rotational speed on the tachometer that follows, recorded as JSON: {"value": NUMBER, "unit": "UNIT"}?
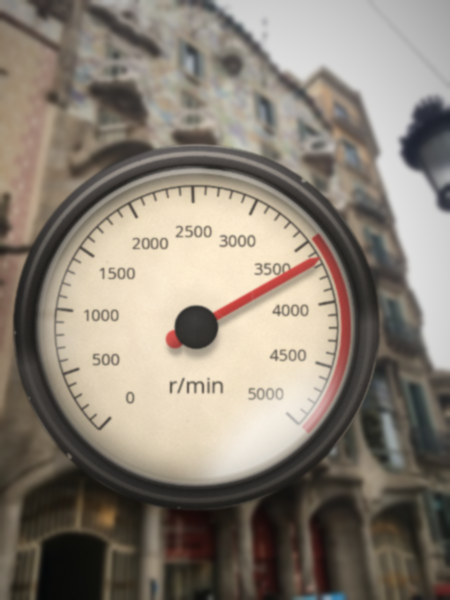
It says {"value": 3650, "unit": "rpm"}
